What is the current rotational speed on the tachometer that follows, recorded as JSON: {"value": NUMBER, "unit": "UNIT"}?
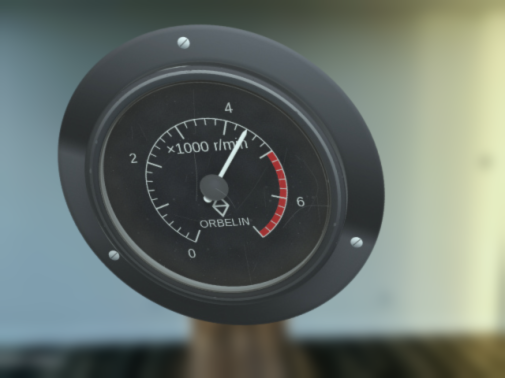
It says {"value": 4400, "unit": "rpm"}
